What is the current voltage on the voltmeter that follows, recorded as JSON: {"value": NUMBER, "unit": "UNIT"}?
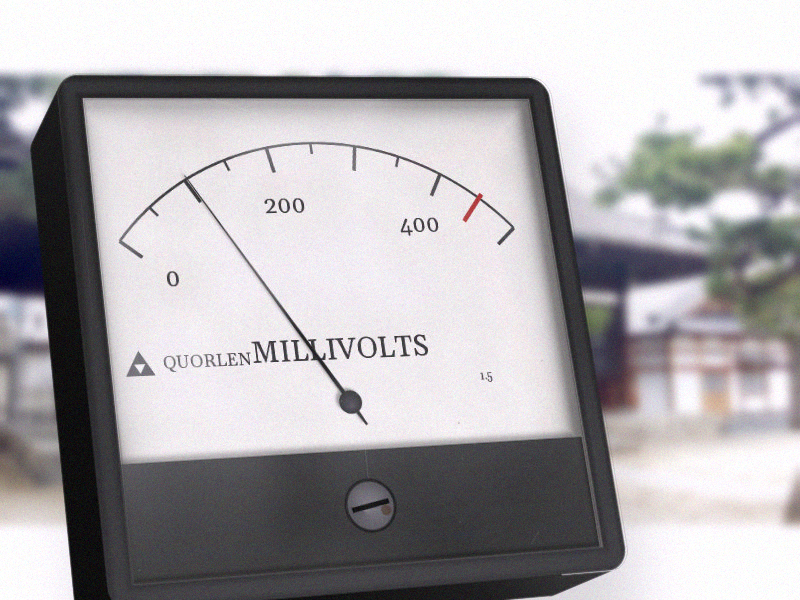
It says {"value": 100, "unit": "mV"}
